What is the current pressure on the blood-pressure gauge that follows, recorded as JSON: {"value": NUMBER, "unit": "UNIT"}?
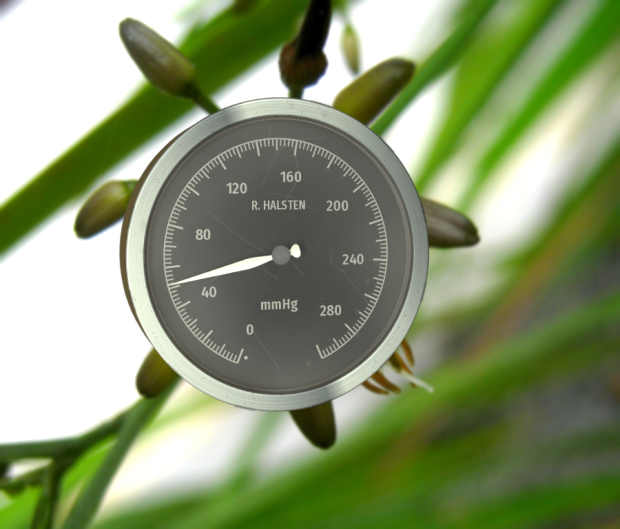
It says {"value": 52, "unit": "mmHg"}
